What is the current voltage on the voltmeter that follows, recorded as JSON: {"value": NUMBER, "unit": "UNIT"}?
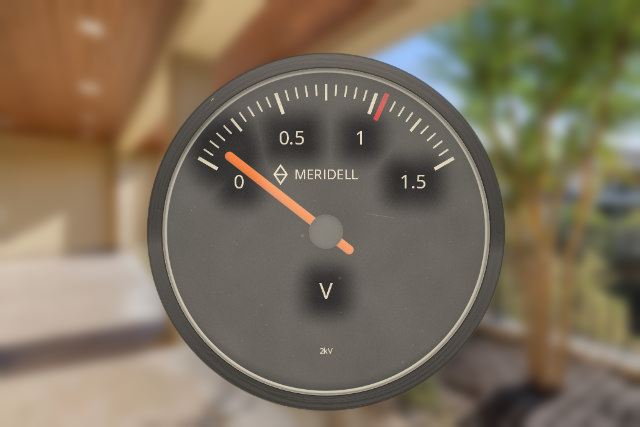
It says {"value": 0.1, "unit": "V"}
